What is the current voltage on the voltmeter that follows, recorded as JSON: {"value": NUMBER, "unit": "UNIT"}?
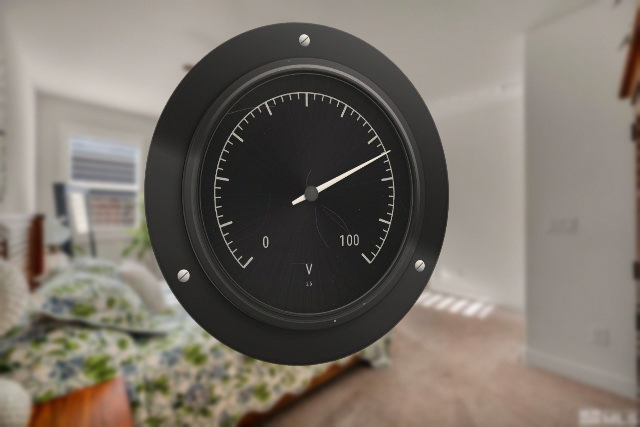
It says {"value": 74, "unit": "V"}
